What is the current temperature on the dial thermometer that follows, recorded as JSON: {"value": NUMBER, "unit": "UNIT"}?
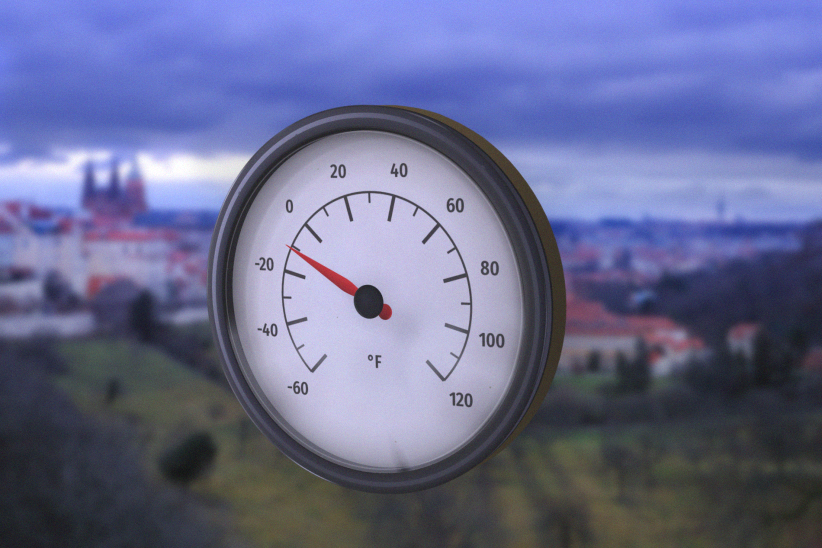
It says {"value": -10, "unit": "°F"}
